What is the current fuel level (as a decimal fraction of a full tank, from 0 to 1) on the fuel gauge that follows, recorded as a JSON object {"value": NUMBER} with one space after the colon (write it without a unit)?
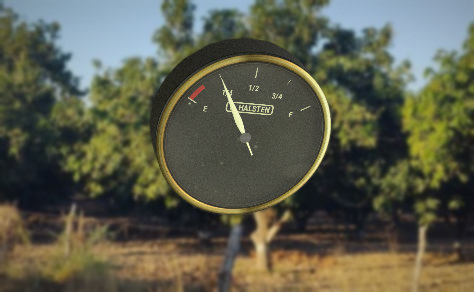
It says {"value": 0.25}
